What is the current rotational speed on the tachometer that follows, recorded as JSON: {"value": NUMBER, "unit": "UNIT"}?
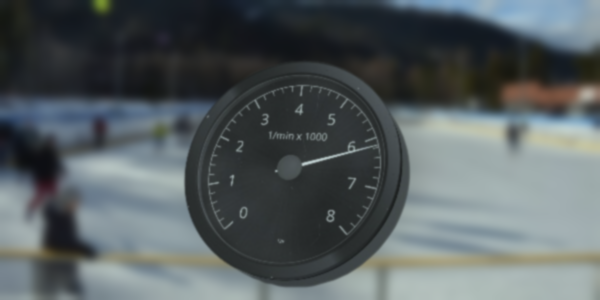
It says {"value": 6200, "unit": "rpm"}
